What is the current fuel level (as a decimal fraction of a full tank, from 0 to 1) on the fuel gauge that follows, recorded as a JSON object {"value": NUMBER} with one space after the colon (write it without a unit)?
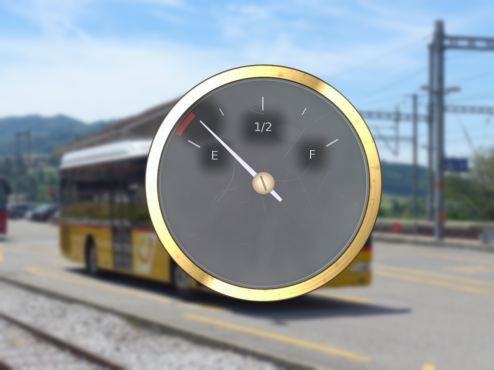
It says {"value": 0.125}
